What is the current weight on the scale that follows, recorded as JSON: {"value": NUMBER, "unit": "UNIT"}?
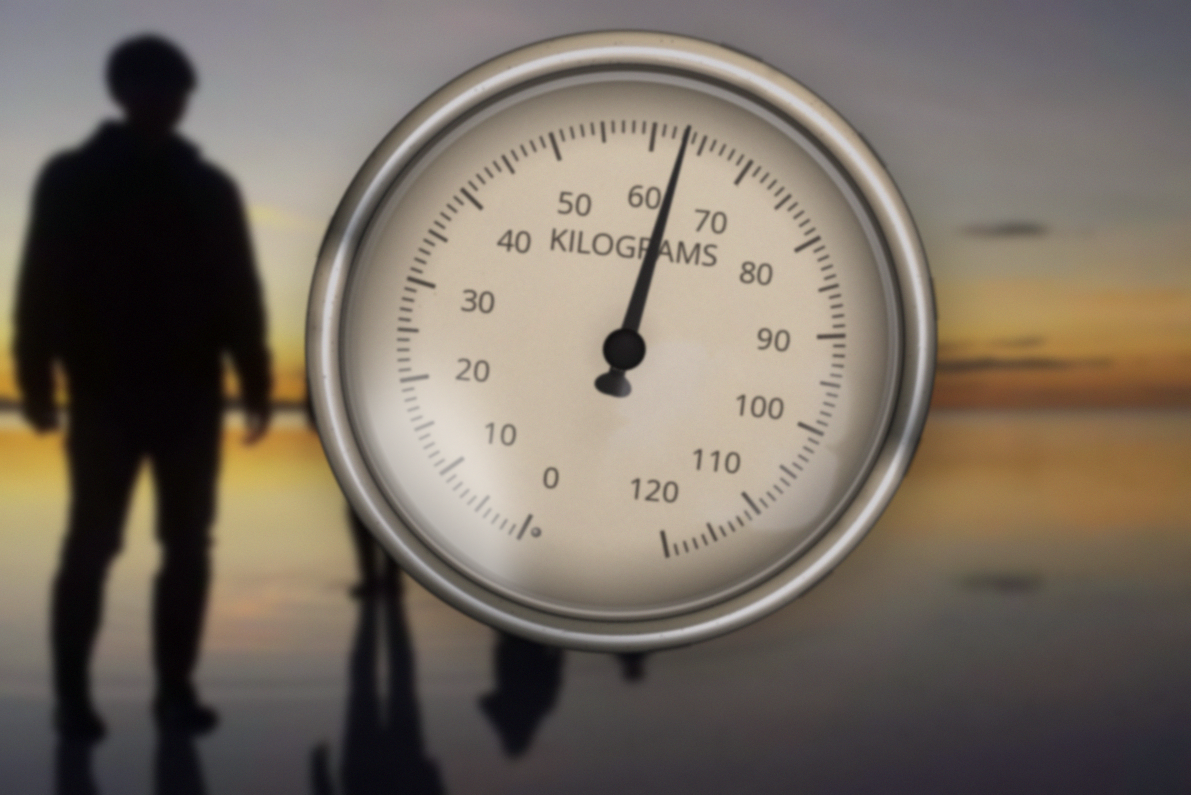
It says {"value": 63, "unit": "kg"}
